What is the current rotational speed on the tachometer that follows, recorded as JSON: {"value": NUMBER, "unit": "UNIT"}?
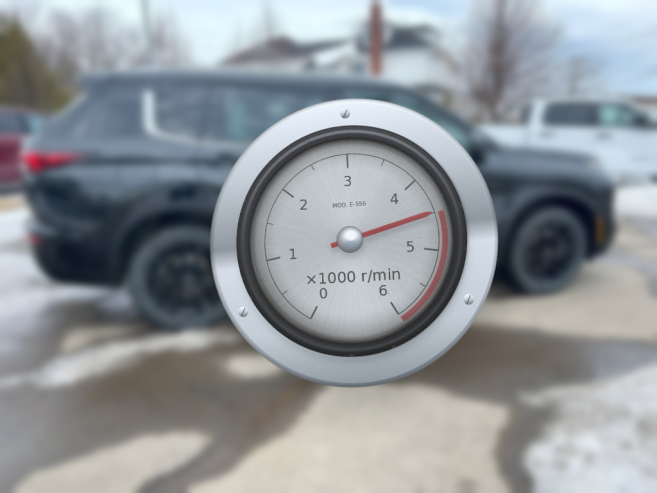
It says {"value": 4500, "unit": "rpm"}
